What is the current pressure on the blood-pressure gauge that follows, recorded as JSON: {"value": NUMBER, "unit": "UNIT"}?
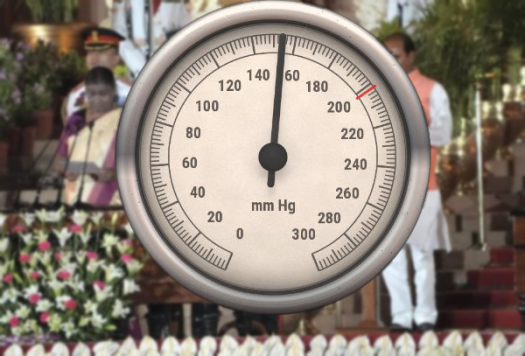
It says {"value": 154, "unit": "mmHg"}
